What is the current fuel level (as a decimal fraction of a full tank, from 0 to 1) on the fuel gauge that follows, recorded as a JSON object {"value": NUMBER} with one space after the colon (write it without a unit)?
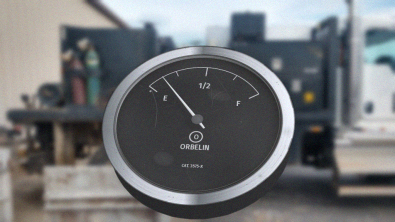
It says {"value": 0.125}
